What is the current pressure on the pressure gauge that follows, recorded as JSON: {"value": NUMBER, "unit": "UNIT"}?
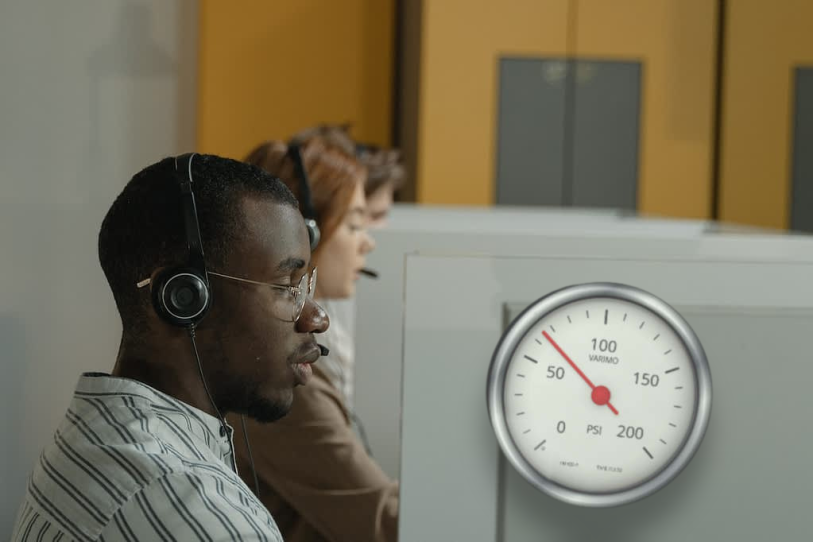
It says {"value": 65, "unit": "psi"}
